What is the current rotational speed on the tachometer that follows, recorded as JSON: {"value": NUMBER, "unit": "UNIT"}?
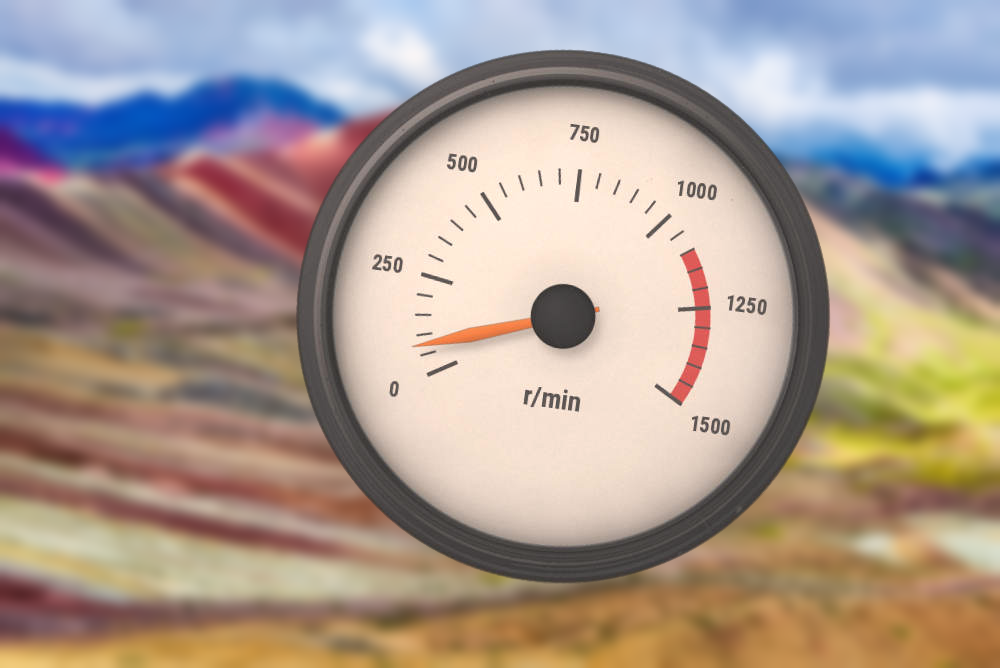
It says {"value": 75, "unit": "rpm"}
